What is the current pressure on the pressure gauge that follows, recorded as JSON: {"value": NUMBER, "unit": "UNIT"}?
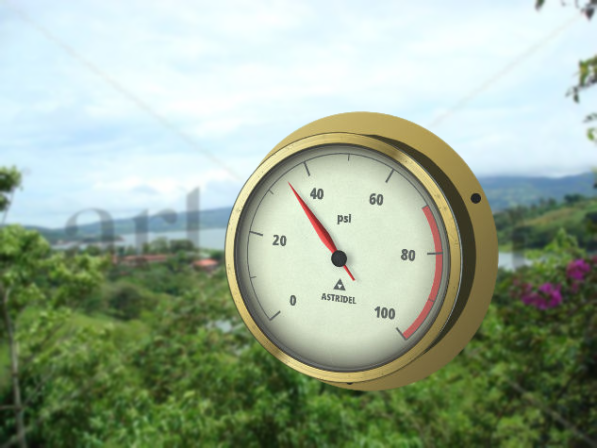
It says {"value": 35, "unit": "psi"}
